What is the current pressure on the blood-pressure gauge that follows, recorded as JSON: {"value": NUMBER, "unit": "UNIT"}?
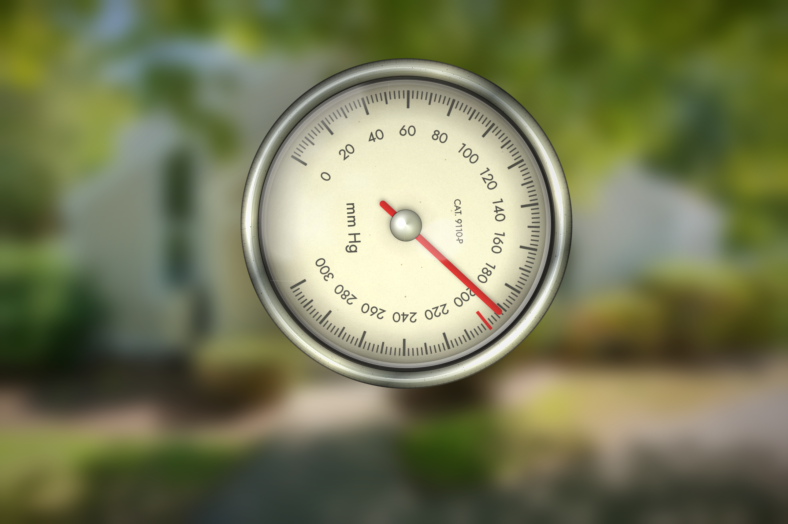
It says {"value": 192, "unit": "mmHg"}
